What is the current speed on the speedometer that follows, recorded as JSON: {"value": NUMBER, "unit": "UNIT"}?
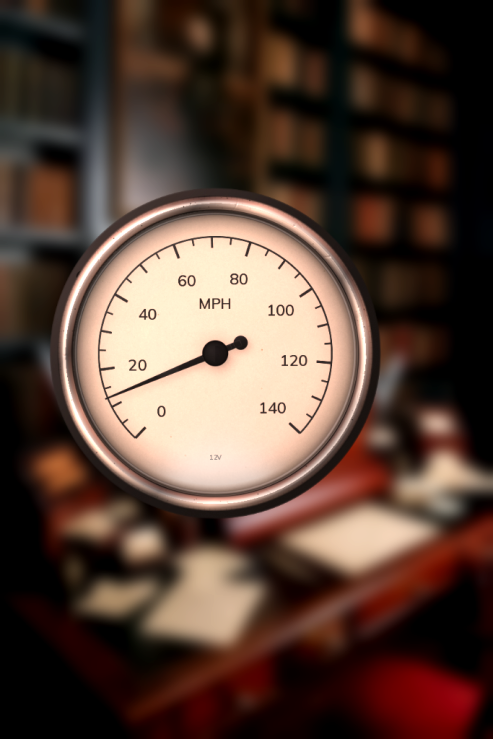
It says {"value": 12.5, "unit": "mph"}
